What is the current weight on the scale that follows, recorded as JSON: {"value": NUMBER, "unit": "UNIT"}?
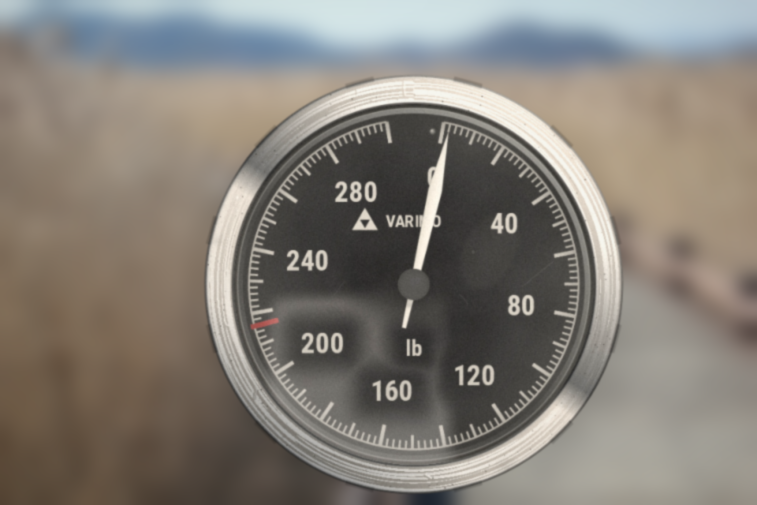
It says {"value": 2, "unit": "lb"}
